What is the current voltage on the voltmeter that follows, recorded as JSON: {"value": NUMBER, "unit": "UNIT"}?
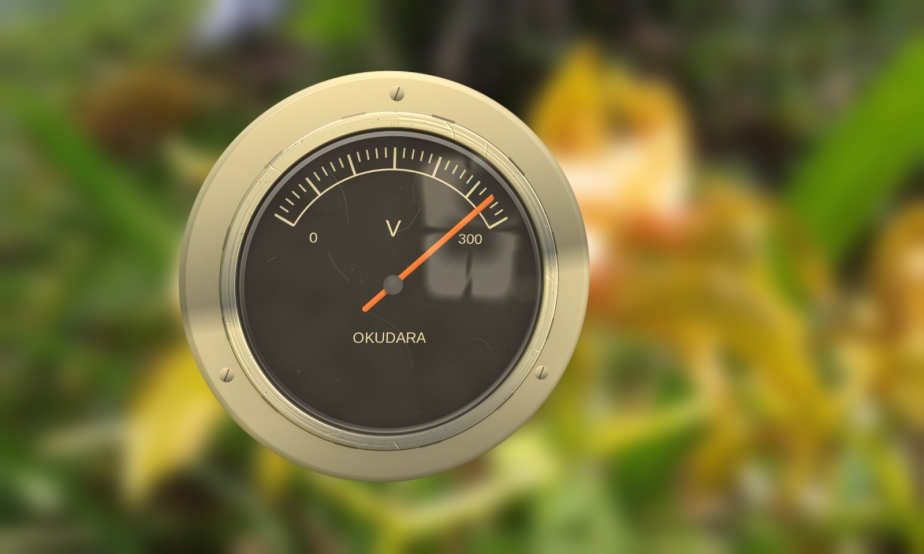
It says {"value": 270, "unit": "V"}
